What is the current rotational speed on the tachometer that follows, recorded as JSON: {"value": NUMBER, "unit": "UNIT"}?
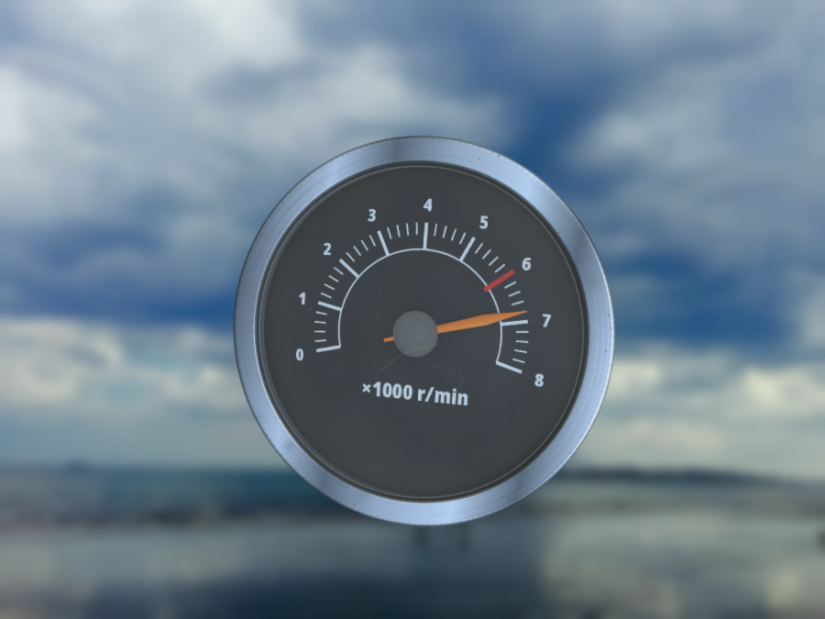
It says {"value": 6800, "unit": "rpm"}
